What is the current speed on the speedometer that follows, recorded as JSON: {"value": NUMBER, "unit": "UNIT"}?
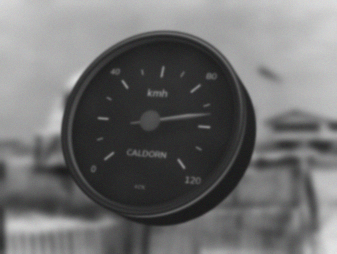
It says {"value": 95, "unit": "km/h"}
